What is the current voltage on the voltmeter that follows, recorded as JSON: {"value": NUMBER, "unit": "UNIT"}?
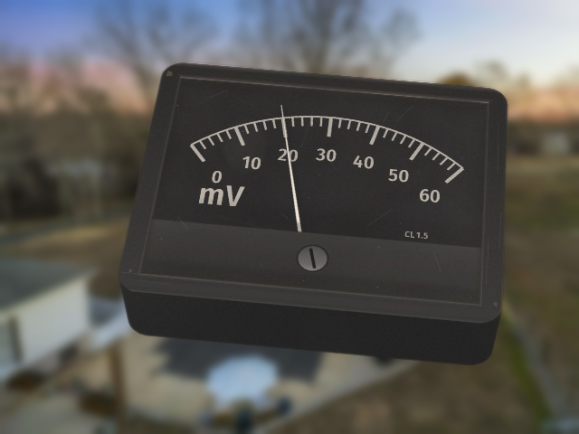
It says {"value": 20, "unit": "mV"}
